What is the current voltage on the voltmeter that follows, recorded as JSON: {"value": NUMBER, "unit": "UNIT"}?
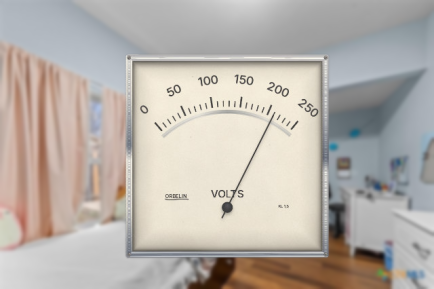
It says {"value": 210, "unit": "V"}
